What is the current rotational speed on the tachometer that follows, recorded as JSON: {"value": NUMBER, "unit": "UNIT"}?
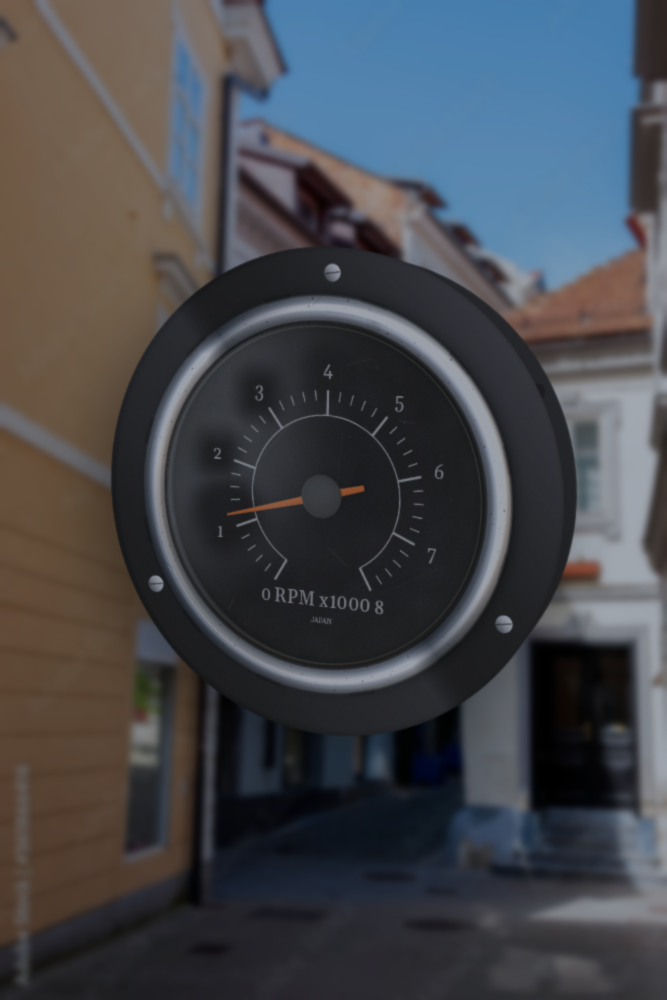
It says {"value": 1200, "unit": "rpm"}
